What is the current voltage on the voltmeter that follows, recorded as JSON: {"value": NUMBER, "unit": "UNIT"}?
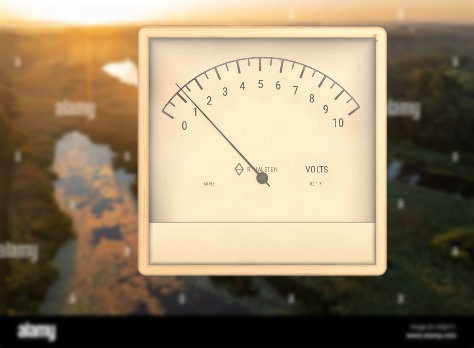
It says {"value": 1.25, "unit": "V"}
